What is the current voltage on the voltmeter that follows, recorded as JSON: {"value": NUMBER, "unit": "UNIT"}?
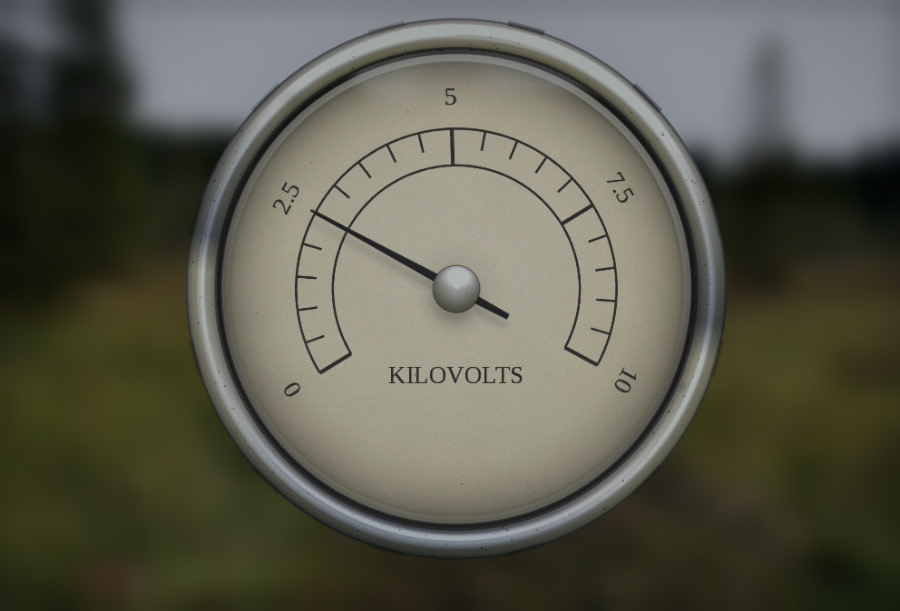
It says {"value": 2.5, "unit": "kV"}
